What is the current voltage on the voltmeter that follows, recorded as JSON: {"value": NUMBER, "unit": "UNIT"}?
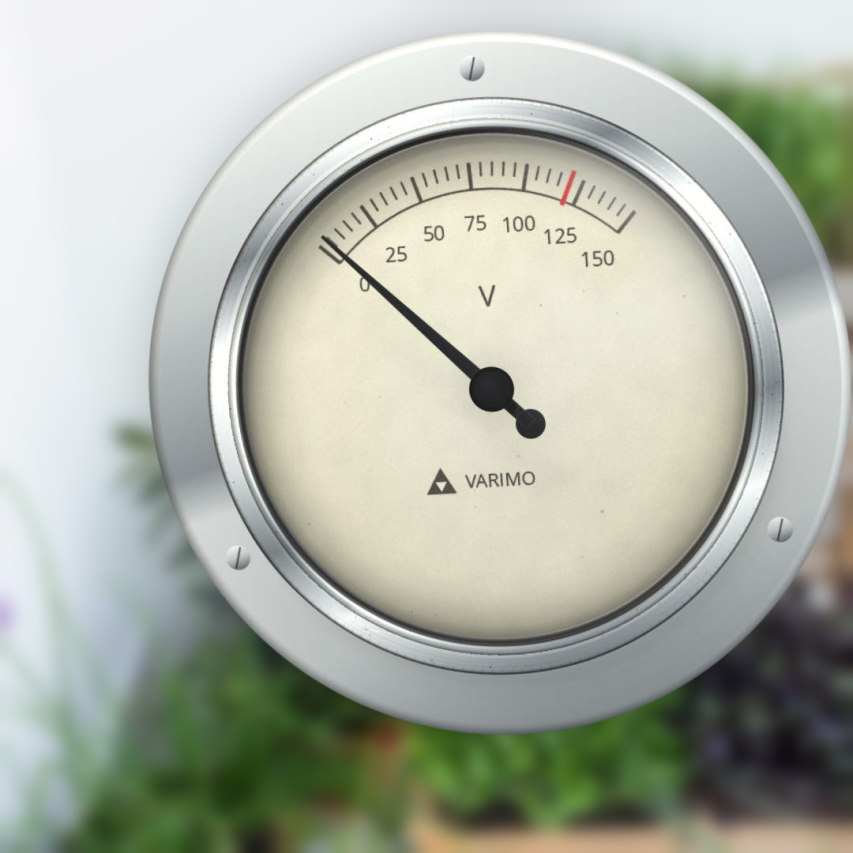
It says {"value": 5, "unit": "V"}
